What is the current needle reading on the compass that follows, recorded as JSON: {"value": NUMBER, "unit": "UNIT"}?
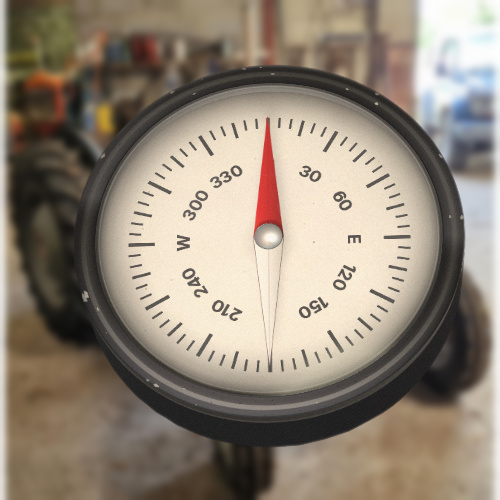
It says {"value": 0, "unit": "°"}
